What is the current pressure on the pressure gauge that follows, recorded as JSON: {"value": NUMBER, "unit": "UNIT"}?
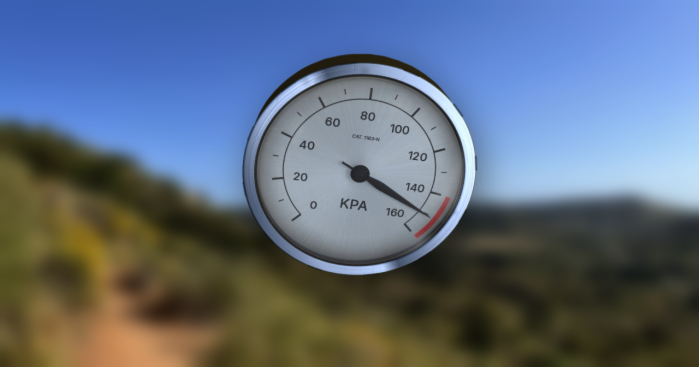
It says {"value": 150, "unit": "kPa"}
